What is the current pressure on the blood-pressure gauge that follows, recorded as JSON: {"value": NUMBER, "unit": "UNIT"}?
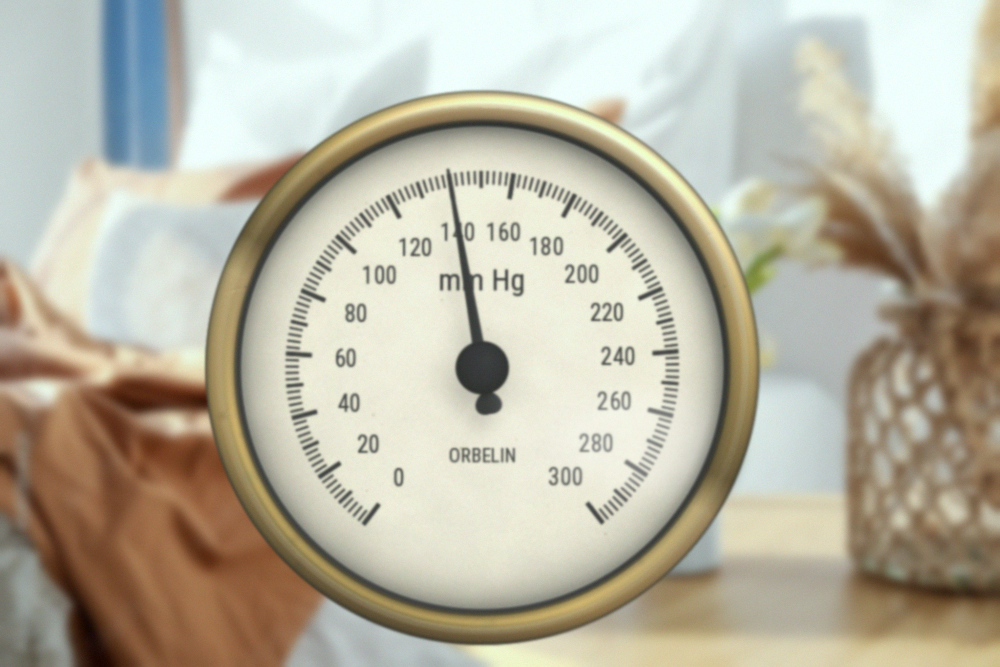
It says {"value": 140, "unit": "mmHg"}
